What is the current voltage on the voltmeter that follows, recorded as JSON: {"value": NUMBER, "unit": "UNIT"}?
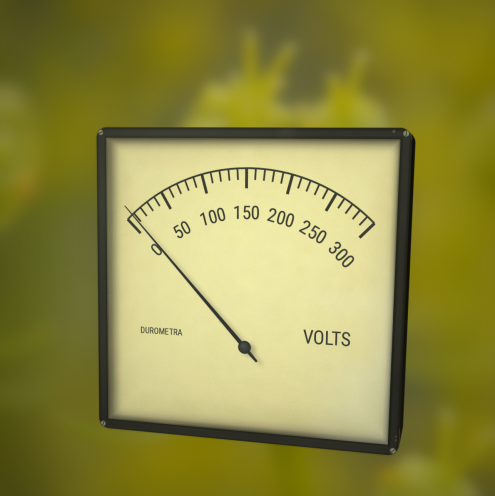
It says {"value": 10, "unit": "V"}
